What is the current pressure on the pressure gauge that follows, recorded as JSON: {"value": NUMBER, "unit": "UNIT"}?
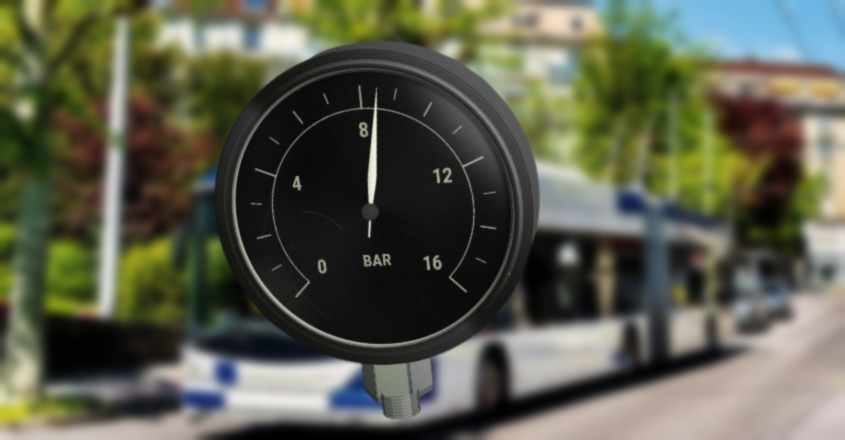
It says {"value": 8.5, "unit": "bar"}
